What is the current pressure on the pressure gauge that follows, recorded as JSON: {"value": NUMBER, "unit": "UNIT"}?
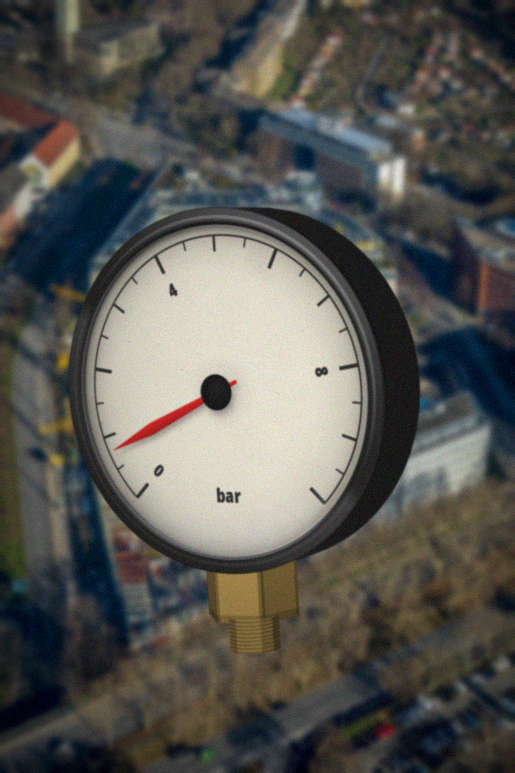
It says {"value": 0.75, "unit": "bar"}
